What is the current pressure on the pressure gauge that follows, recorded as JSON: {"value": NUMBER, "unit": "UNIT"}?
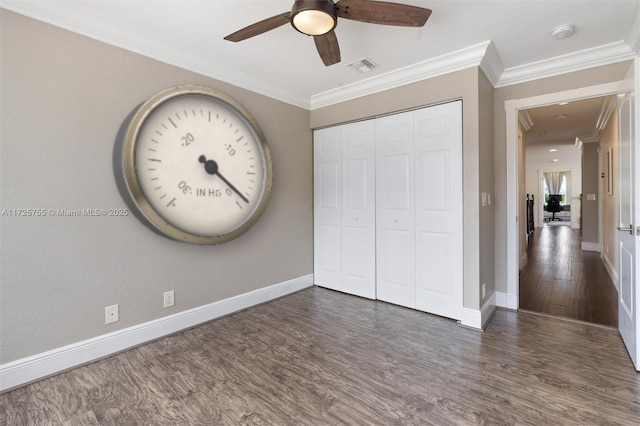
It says {"value": -1, "unit": "inHg"}
